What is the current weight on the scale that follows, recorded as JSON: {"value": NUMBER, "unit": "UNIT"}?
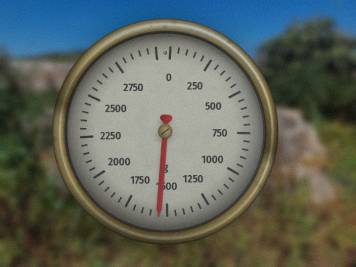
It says {"value": 1550, "unit": "g"}
